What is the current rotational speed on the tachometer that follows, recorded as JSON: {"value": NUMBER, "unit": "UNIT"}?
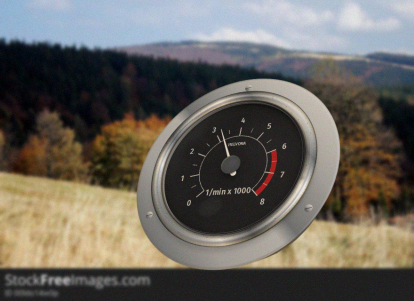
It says {"value": 3250, "unit": "rpm"}
